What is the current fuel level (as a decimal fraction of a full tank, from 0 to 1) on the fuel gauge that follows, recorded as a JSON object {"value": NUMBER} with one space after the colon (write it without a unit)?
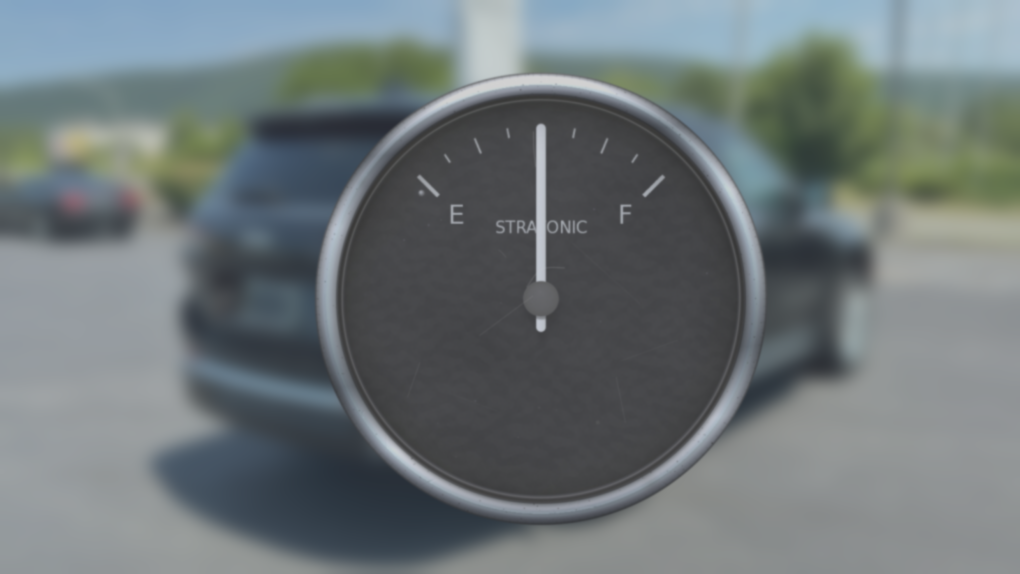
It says {"value": 0.5}
